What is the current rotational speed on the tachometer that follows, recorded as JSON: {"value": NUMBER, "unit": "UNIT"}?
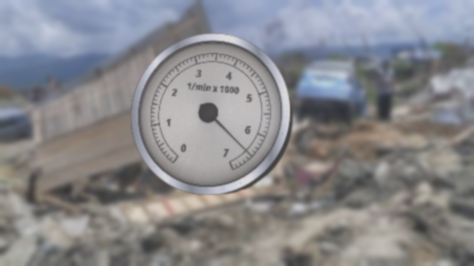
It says {"value": 6500, "unit": "rpm"}
